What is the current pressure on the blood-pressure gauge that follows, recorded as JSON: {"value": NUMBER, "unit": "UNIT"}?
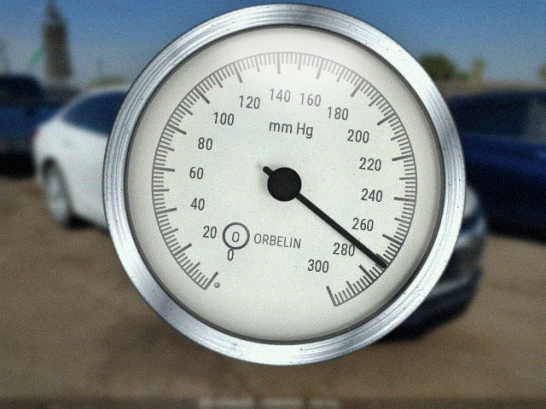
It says {"value": 272, "unit": "mmHg"}
